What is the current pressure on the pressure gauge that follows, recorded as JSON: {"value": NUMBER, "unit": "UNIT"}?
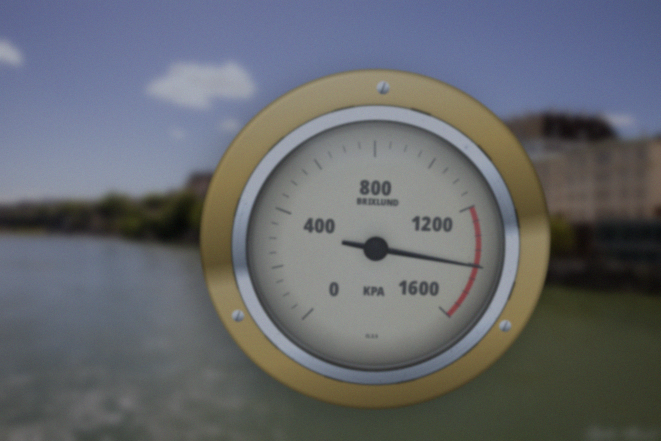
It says {"value": 1400, "unit": "kPa"}
